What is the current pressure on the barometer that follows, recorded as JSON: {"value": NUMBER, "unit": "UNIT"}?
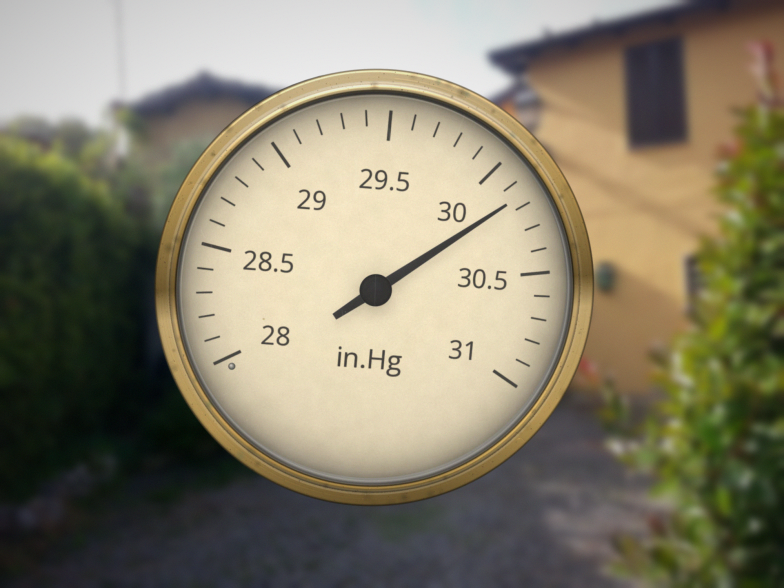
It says {"value": 30.15, "unit": "inHg"}
